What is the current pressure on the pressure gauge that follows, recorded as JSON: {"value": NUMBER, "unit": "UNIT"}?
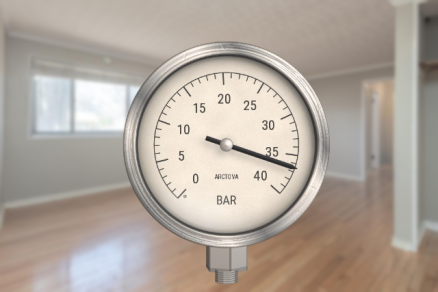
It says {"value": 36.5, "unit": "bar"}
